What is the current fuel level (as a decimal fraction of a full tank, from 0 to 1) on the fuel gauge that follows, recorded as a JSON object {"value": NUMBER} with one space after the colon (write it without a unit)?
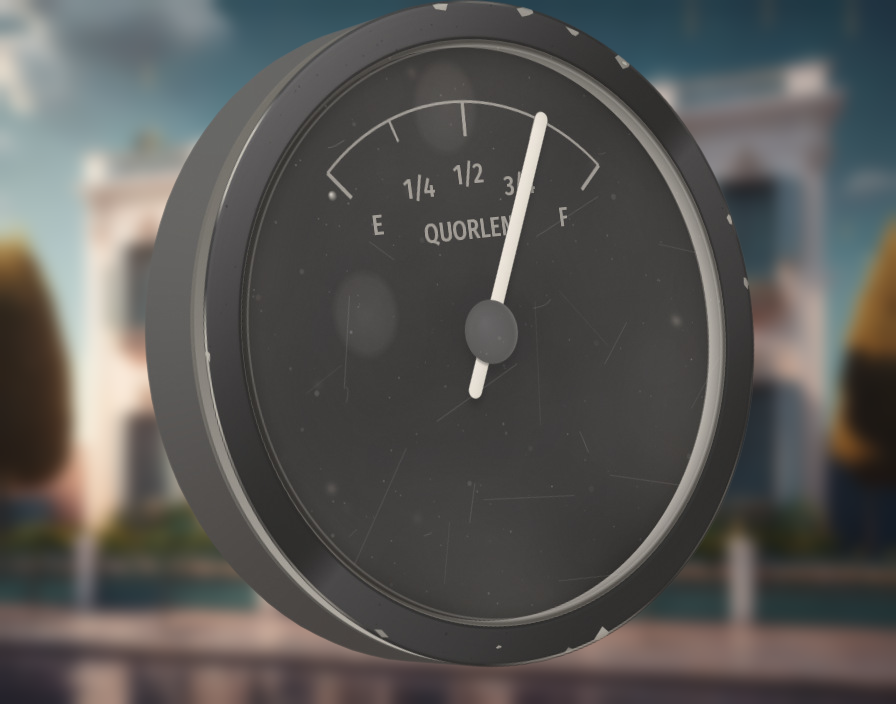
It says {"value": 0.75}
